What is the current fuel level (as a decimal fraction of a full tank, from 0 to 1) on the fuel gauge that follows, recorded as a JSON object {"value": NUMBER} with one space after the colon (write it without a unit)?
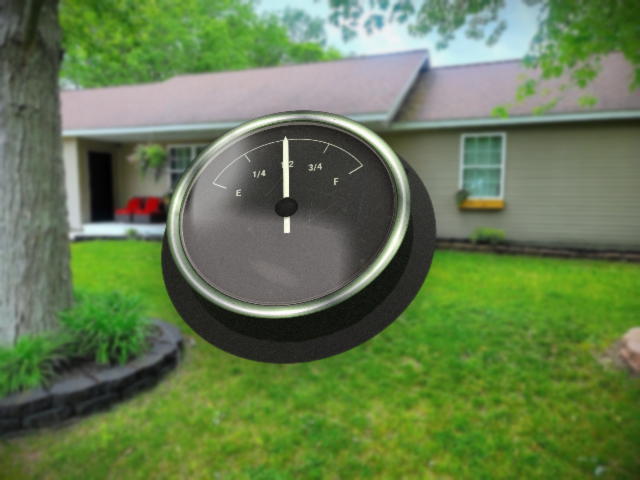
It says {"value": 0.5}
